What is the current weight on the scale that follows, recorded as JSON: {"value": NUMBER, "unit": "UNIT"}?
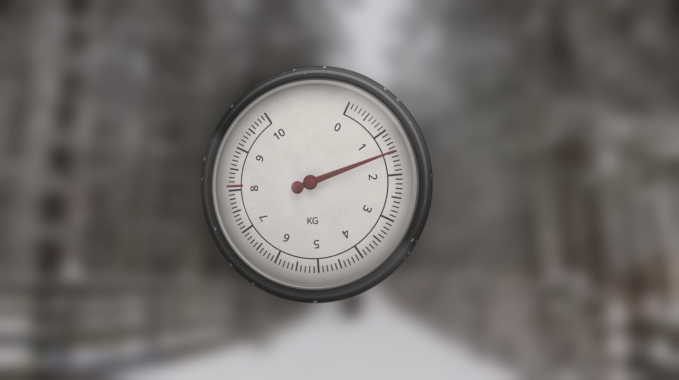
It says {"value": 1.5, "unit": "kg"}
